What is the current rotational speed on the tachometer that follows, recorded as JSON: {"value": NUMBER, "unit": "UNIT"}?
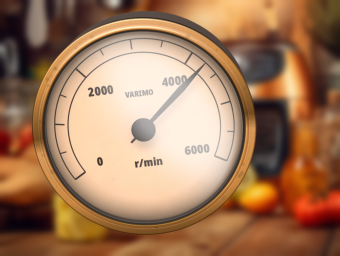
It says {"value": 4250, "unit": "rpm"}
